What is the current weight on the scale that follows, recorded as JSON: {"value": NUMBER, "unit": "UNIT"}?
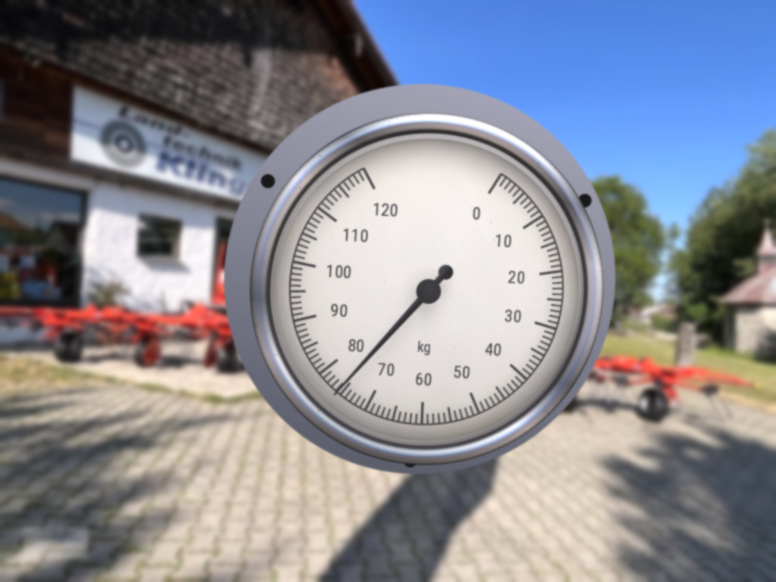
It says {"value": 76, "unit": "kg"}
